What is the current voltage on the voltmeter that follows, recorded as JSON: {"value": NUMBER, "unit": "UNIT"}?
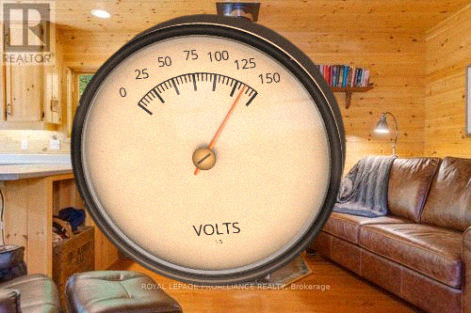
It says {"value": 135, "unit": "V"}
